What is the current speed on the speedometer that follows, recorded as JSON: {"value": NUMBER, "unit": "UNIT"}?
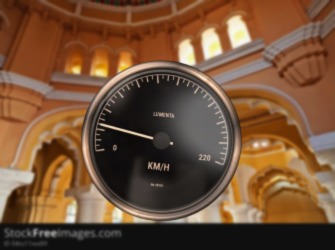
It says {"value": 25, "unit": "km/h"}
